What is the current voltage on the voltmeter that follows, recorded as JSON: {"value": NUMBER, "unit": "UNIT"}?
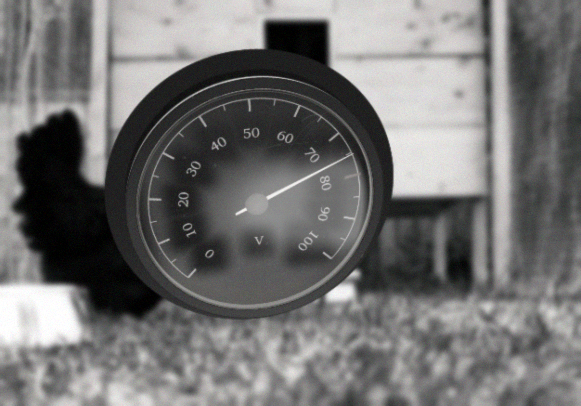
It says {"value": 75, "unit": "V"}
